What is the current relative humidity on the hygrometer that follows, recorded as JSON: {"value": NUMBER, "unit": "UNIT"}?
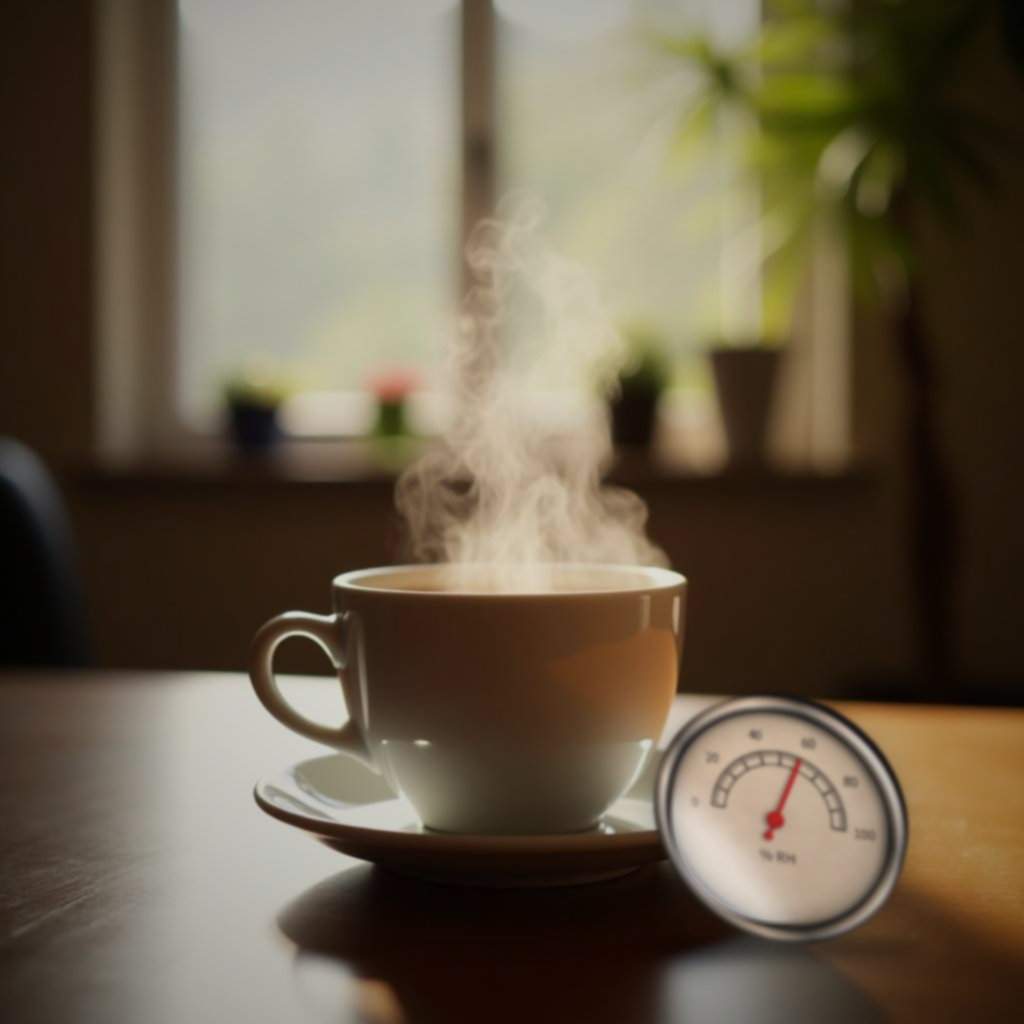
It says {"value": 60, "unit": "%"}
